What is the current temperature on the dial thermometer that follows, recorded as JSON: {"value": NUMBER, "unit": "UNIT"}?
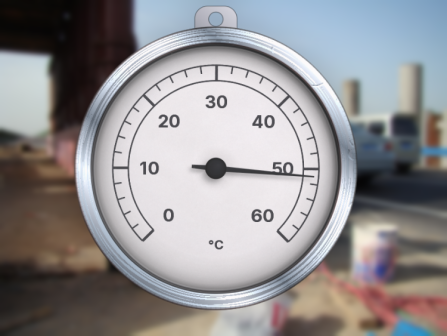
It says {"value": 51, "unit": "°C"}
